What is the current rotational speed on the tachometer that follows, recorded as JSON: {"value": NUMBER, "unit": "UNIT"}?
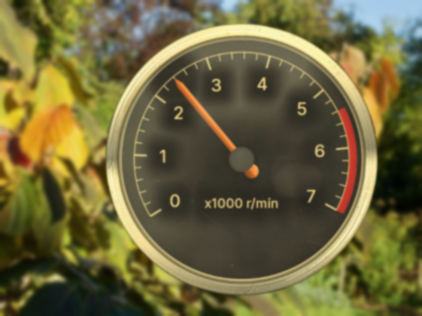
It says {"value": 2400, "unit": "rpm"}
